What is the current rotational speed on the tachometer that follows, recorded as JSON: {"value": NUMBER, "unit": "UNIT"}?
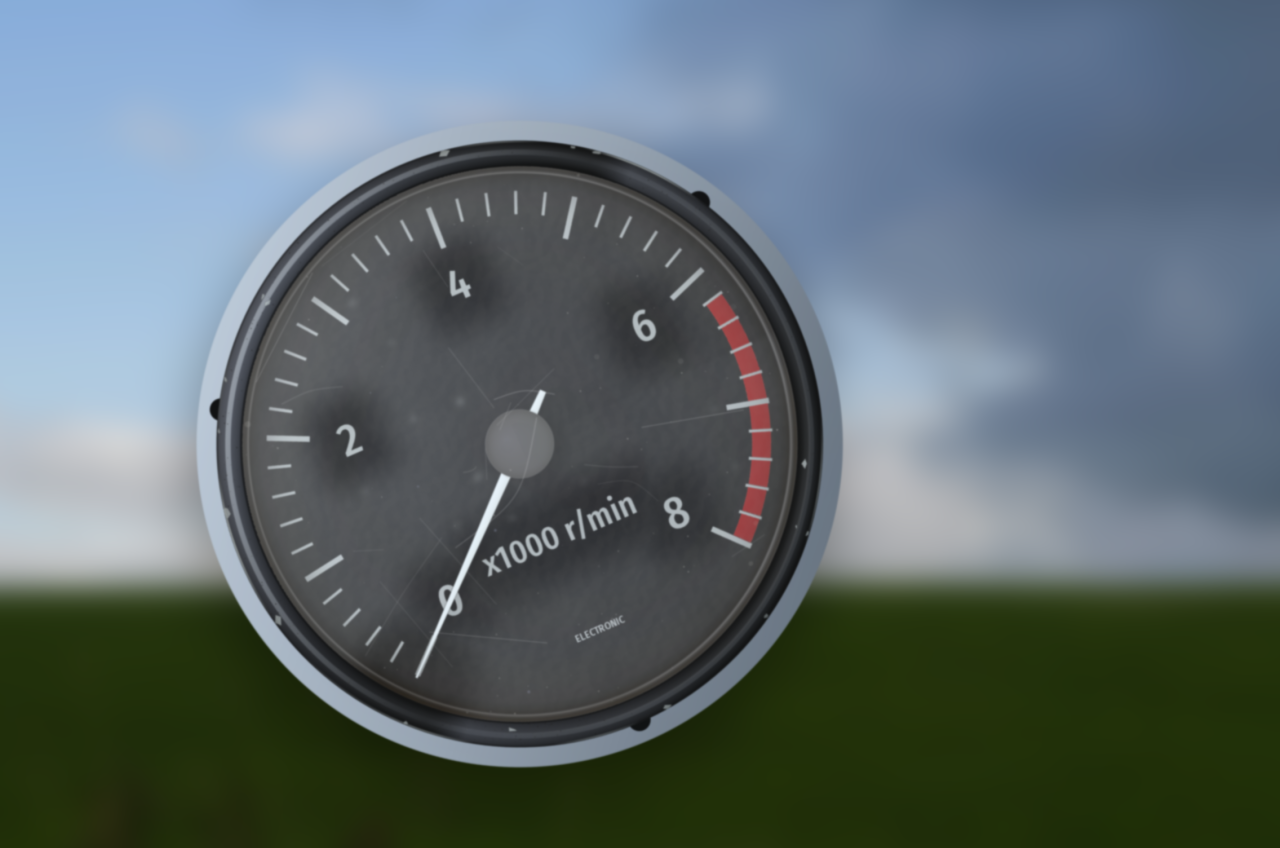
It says {"value": 0, "unit": "rpm"}
